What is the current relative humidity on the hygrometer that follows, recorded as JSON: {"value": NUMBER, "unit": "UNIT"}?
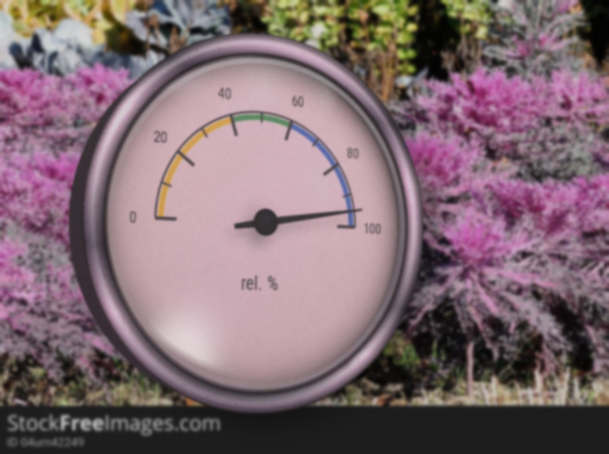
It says {"value": 95, "unit": "%"}
